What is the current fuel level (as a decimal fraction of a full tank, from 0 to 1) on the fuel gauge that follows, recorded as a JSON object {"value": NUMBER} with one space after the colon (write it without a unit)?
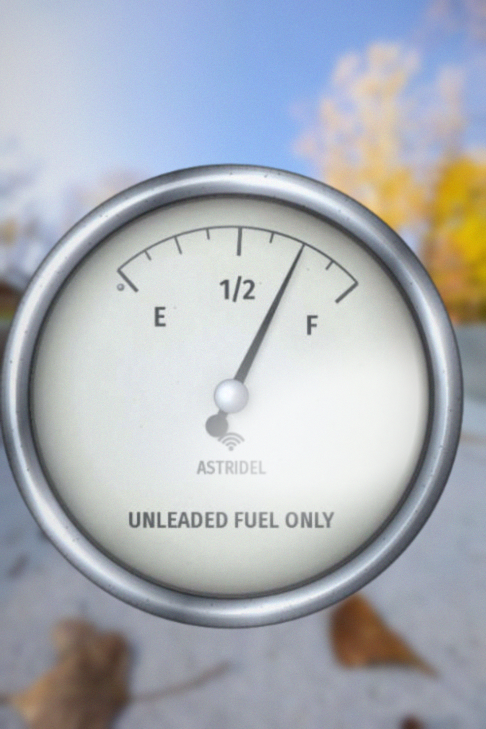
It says {"value": 0.75}
